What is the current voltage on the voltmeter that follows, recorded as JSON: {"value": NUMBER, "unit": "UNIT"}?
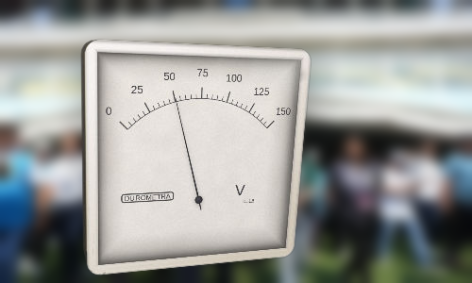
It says {"value": 50, "unit": "V"}
